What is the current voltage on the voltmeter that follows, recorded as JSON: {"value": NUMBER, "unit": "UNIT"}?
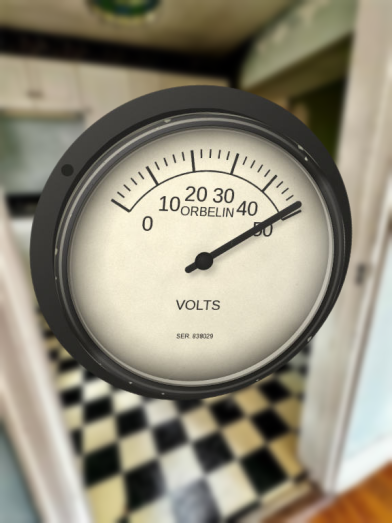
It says {"value": 48, "unit": "V"}
